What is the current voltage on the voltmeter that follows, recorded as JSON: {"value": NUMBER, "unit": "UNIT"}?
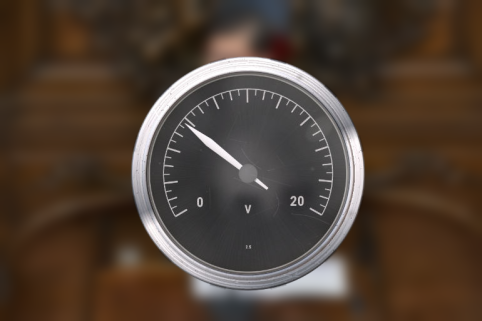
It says {"value": 5.75, "unit": "V"}
